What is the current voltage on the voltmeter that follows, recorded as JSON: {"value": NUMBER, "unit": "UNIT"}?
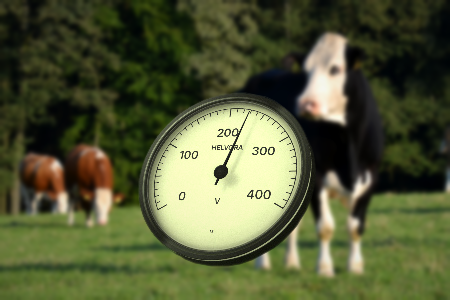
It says {"value": 230, "unit": "V"}
